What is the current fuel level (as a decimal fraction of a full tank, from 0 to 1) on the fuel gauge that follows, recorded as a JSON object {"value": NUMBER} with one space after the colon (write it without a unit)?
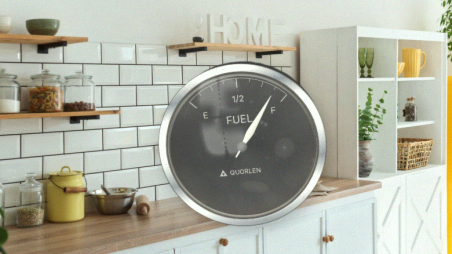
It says {"value": 0.875}
